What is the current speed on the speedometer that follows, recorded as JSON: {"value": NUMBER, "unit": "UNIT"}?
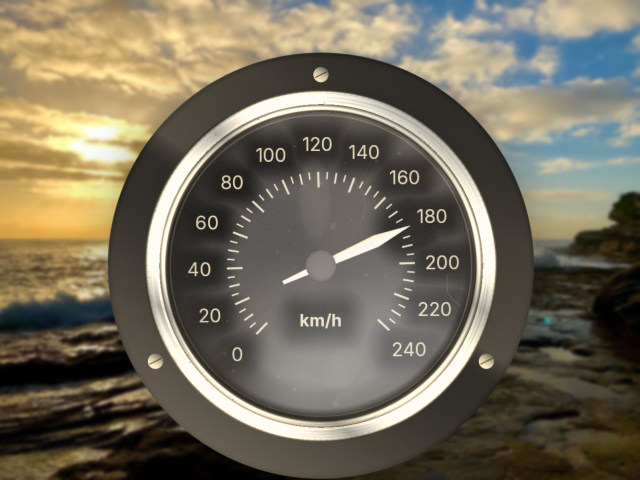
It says {"value": 180, "unit": "km/h"}
